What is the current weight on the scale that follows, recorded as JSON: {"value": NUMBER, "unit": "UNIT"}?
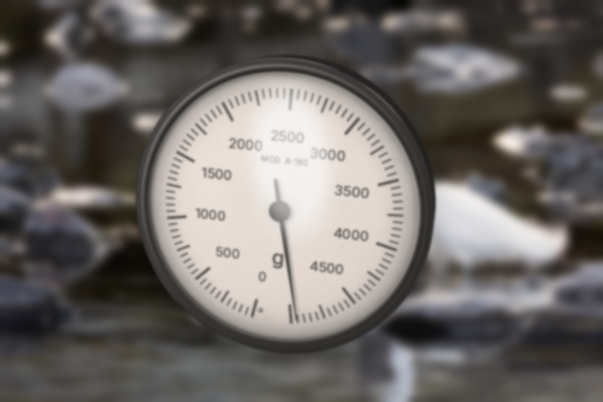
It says {"value": 4950, "unit": "g"}
